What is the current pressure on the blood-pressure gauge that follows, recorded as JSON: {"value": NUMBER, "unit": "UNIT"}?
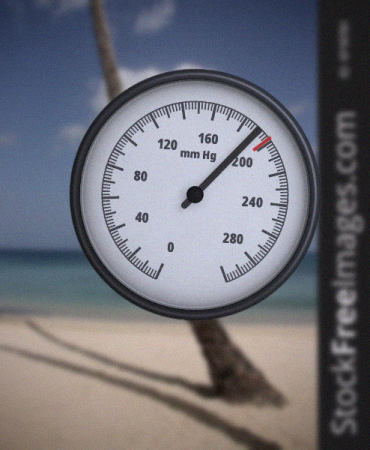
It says {"value": 190, "unit": "mmHg"}
